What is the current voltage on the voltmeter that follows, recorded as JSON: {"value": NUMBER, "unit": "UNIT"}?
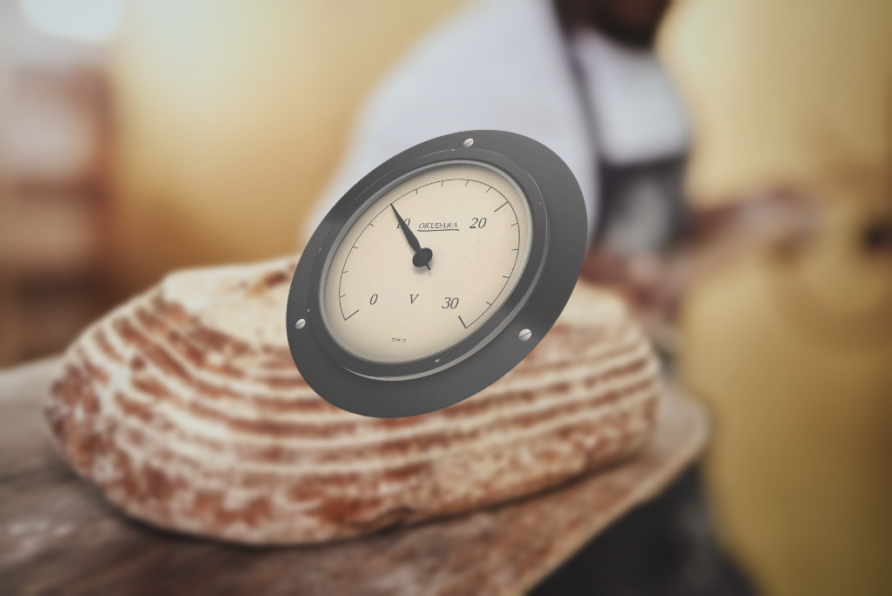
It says {"value": 10, "unit": "V"}
